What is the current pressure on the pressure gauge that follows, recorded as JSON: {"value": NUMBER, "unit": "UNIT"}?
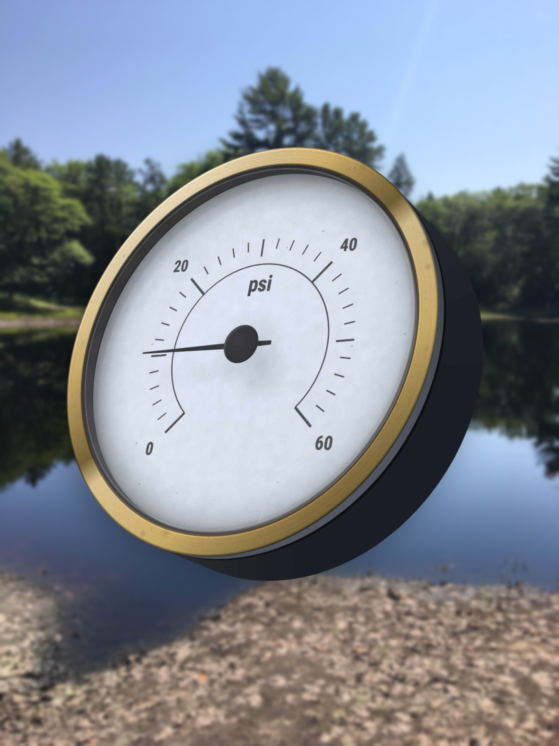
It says {"value": 10, "unit": "psi"}
